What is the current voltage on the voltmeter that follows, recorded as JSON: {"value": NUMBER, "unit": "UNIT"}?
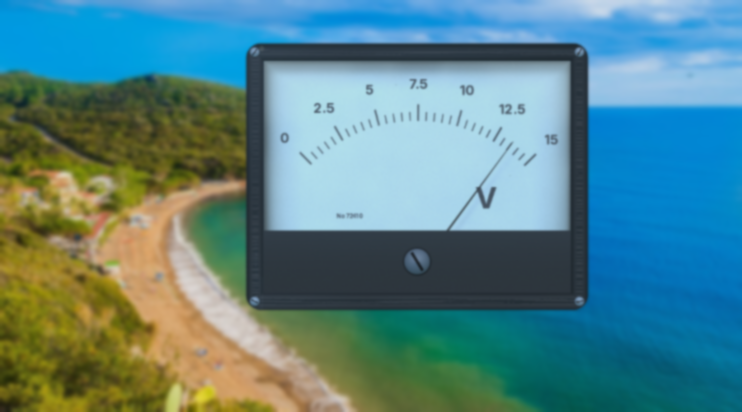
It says {"value": 13.5, "unit": "V"}
